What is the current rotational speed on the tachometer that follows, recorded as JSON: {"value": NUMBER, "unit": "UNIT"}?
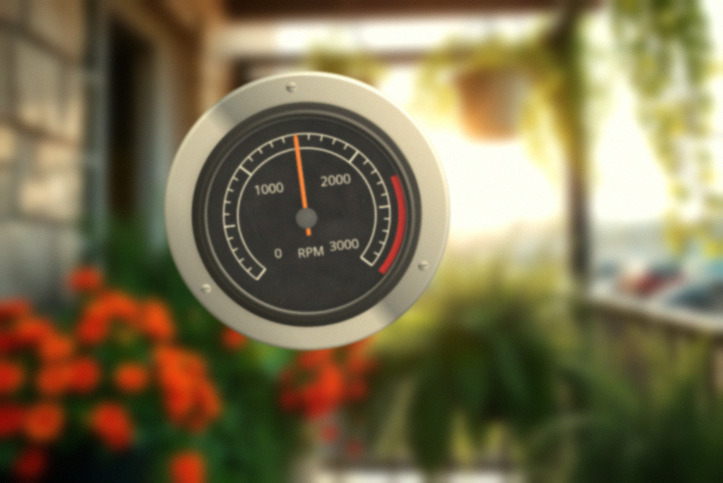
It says {"value": 1500, "unit": "rpm"}
